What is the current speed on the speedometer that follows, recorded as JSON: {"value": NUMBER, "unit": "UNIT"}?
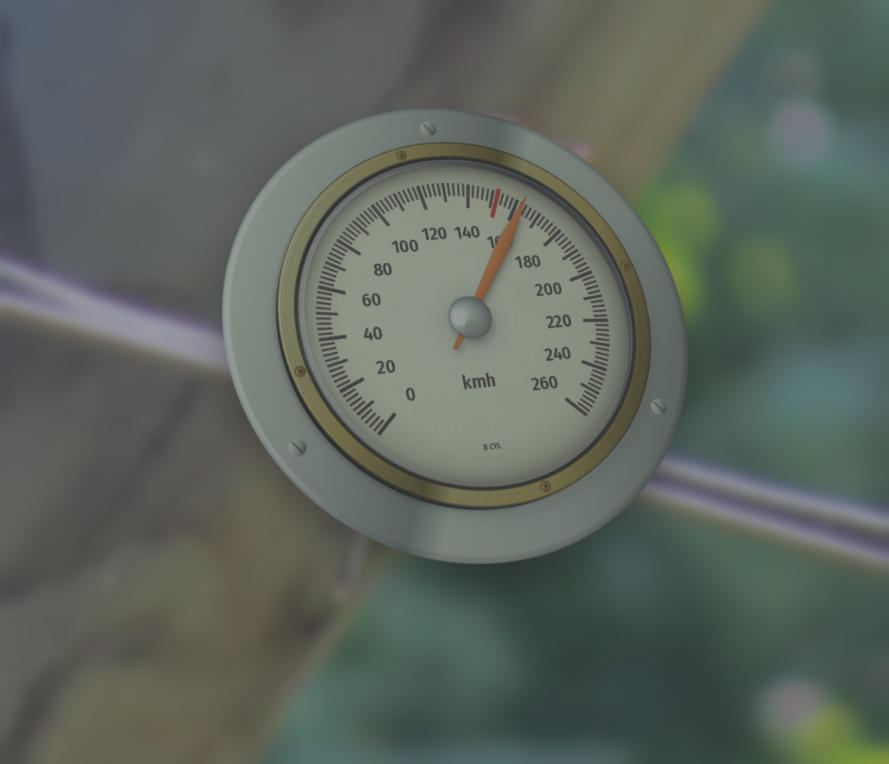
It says {"value": 162, "unit": "km/h"}
